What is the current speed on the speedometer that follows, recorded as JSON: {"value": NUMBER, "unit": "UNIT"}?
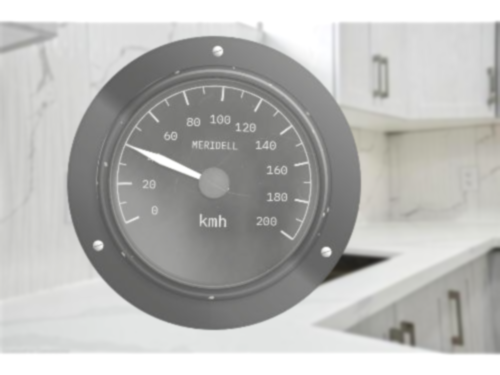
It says {"value": 40, "unit": "km/h"}
